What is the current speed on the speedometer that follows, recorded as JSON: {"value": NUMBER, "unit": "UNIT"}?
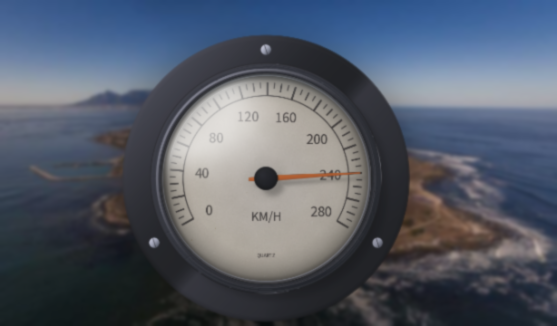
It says {"value": 240, "unit": "km/h"}
